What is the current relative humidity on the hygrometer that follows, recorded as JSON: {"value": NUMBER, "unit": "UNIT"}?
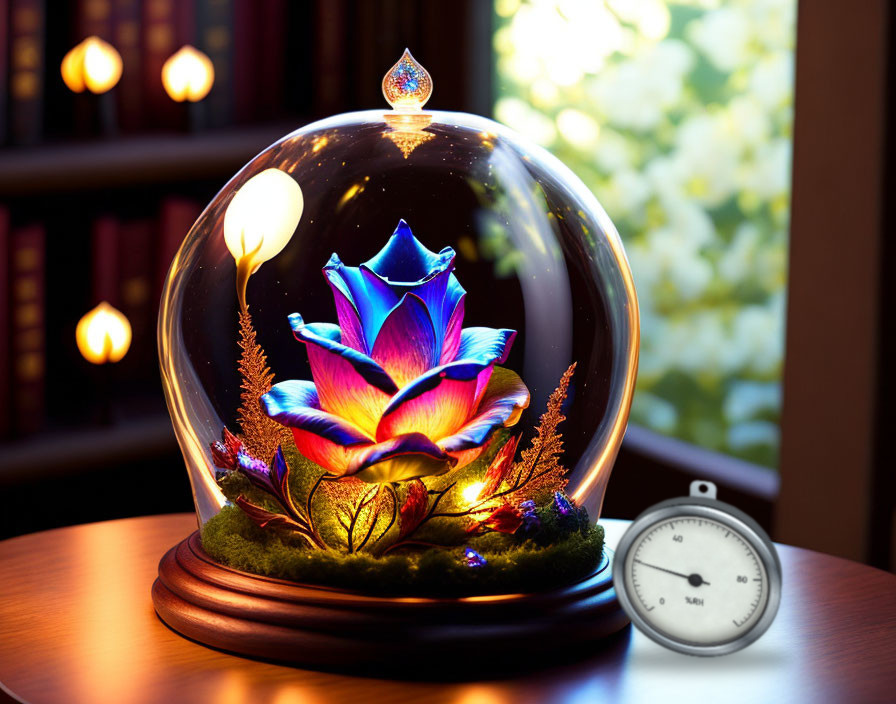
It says {"value": 20, "unit": "%"}
